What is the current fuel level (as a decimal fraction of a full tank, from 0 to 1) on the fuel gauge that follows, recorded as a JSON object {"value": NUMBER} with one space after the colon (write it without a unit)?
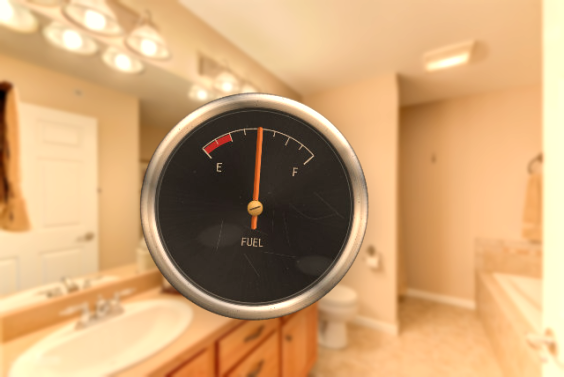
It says {"value": 0.5}
